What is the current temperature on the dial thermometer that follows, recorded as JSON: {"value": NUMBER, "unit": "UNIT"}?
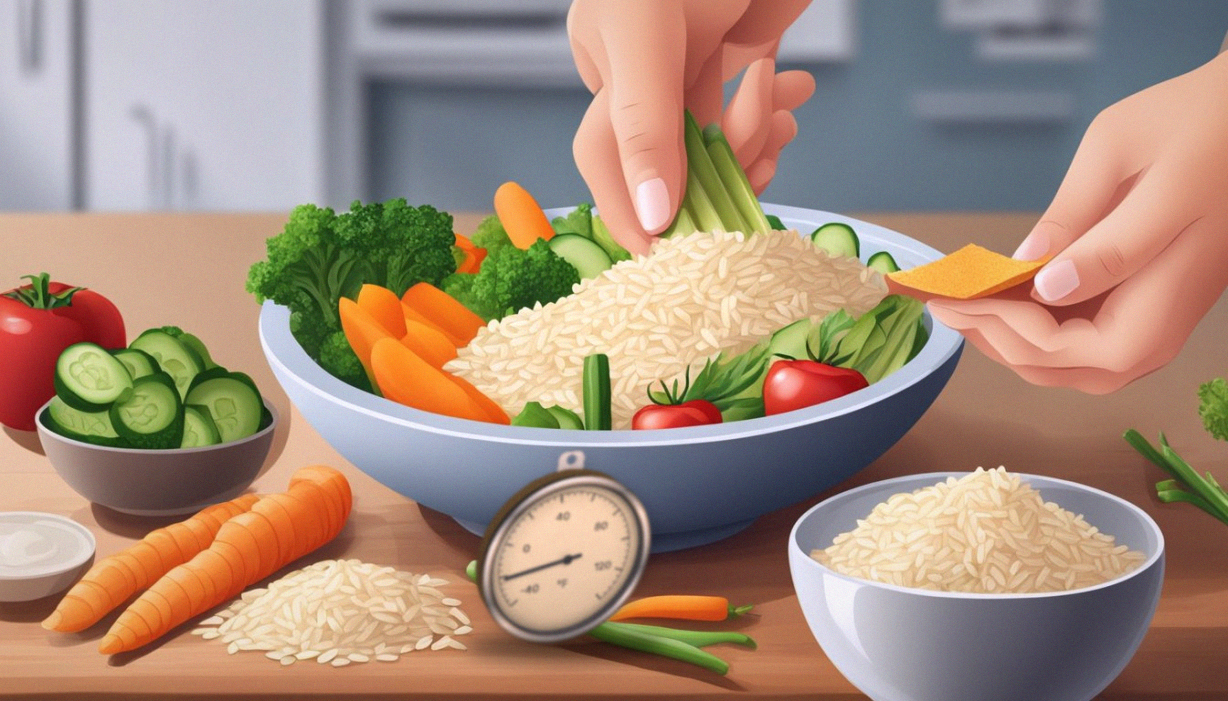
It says {"value": -20, "unit": "°F"}
